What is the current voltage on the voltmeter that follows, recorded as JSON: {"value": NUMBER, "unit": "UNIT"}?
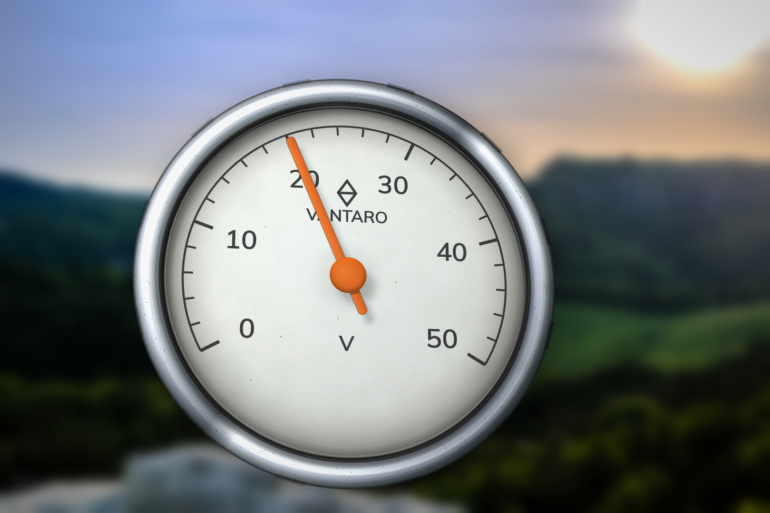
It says {"value": 20, "unit": "V"}
